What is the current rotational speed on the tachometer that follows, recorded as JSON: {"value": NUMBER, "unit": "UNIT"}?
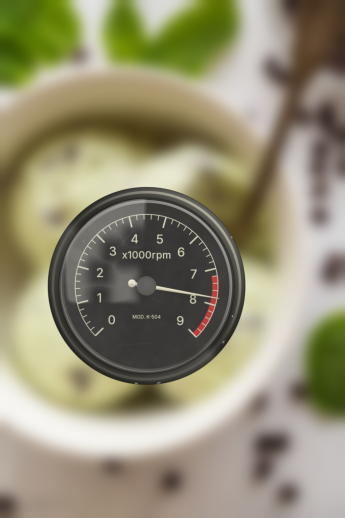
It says {"value": 7800, "unit": "rpm"}
